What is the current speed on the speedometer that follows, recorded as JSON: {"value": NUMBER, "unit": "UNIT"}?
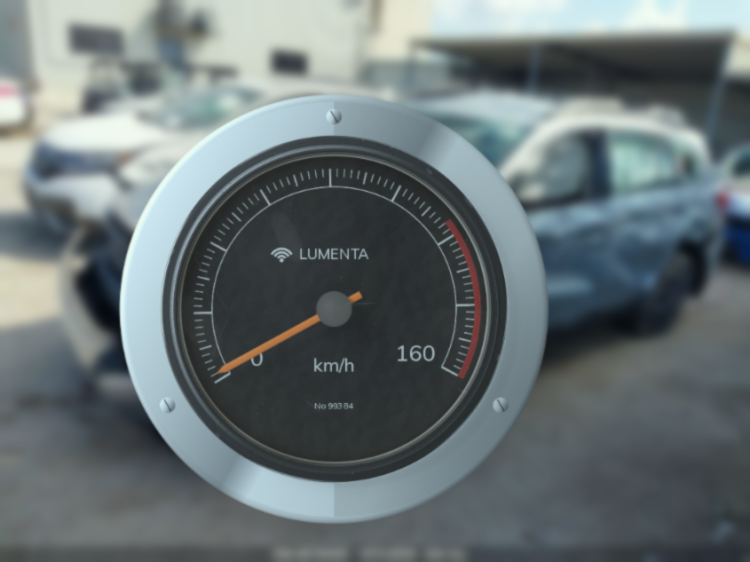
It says {"value": 2, "unit": "km/h"}
